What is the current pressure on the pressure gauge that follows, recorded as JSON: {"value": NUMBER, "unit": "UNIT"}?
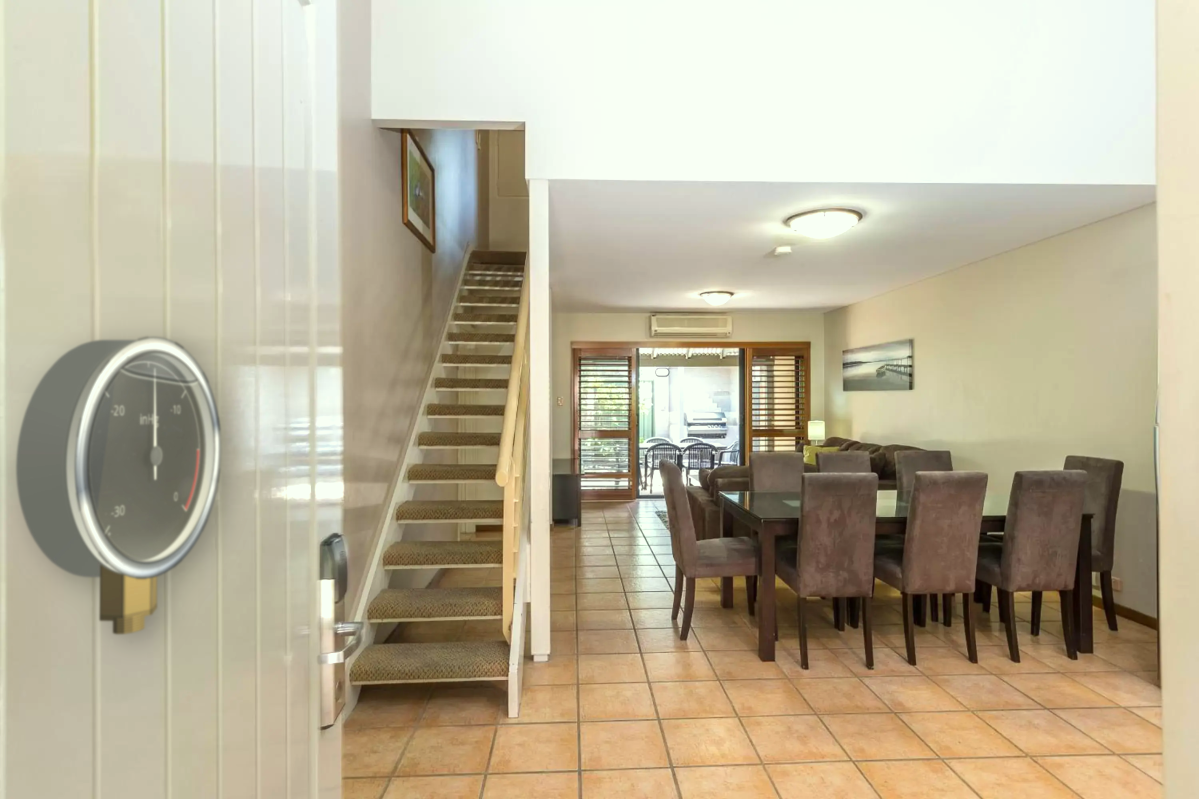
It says {"value": -15, "unit": "inHg"}
